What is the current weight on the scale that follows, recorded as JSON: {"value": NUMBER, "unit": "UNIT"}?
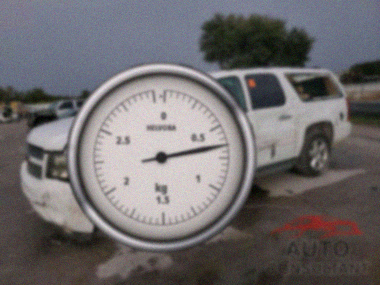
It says {"value": 0.65, "unit": "kg"}
